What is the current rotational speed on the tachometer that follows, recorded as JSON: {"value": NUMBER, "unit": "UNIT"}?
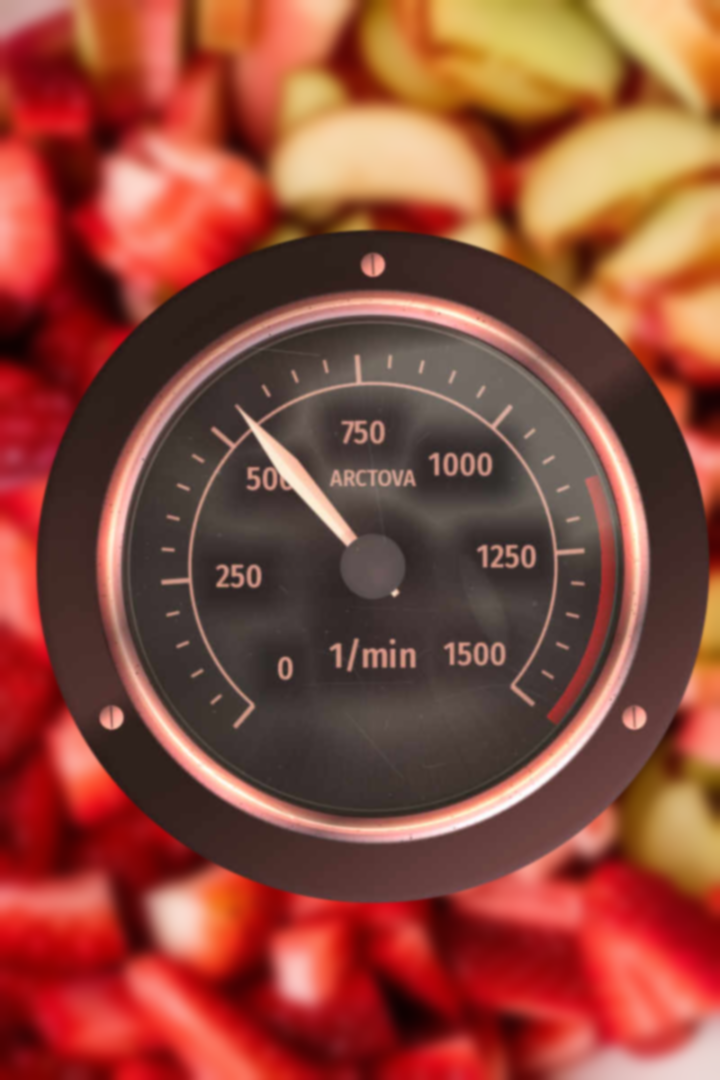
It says {"value": 550, "unit": "rpm"}
